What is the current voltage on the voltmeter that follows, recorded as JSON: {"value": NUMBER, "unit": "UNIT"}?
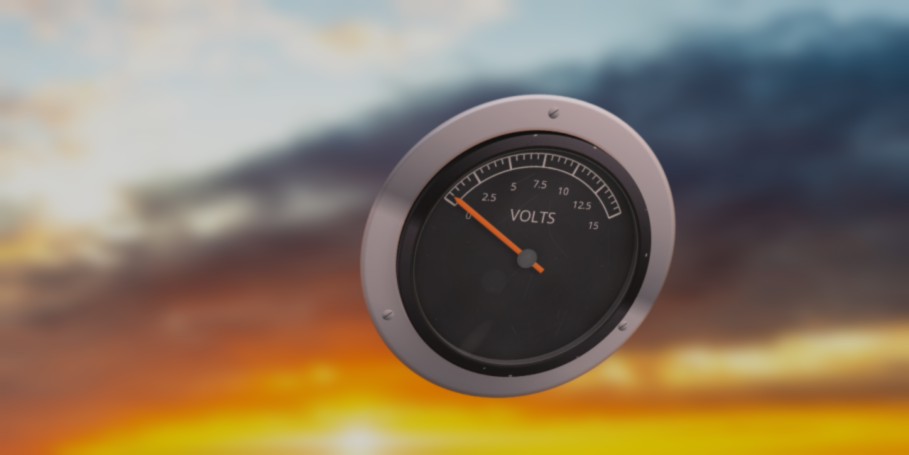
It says {"value": 0.5, "unit": "V"}
